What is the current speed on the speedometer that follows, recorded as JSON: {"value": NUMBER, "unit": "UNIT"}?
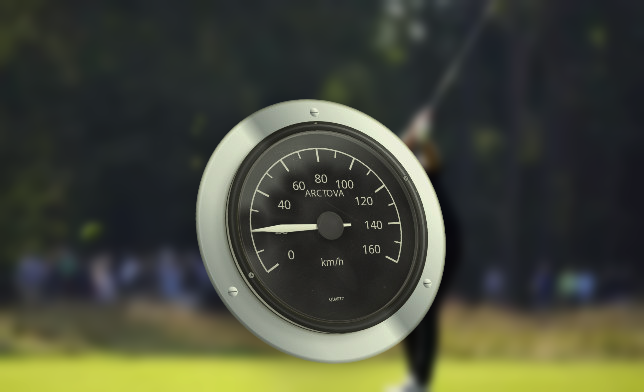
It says {"value": 20, "unit": "km/h"}
